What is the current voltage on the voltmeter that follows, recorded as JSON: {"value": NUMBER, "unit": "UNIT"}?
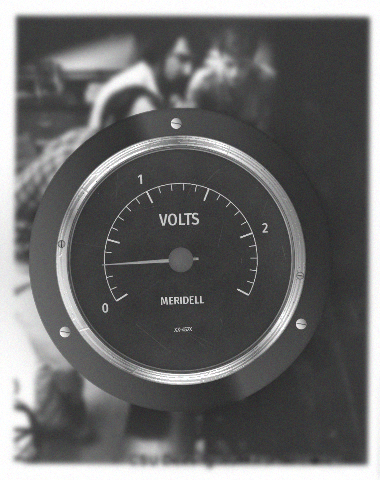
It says {"value": 0.3, "unit": "V"}
